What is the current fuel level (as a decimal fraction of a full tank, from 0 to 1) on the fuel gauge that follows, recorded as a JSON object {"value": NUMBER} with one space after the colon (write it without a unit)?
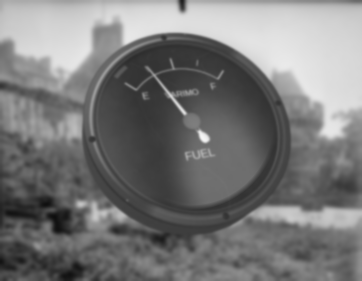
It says {"value": 0.25}
